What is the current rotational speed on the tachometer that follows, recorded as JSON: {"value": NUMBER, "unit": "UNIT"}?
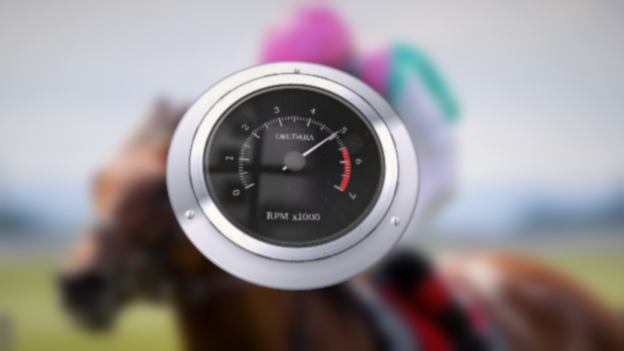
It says {"value": 5000, "unit": "rpm"}
